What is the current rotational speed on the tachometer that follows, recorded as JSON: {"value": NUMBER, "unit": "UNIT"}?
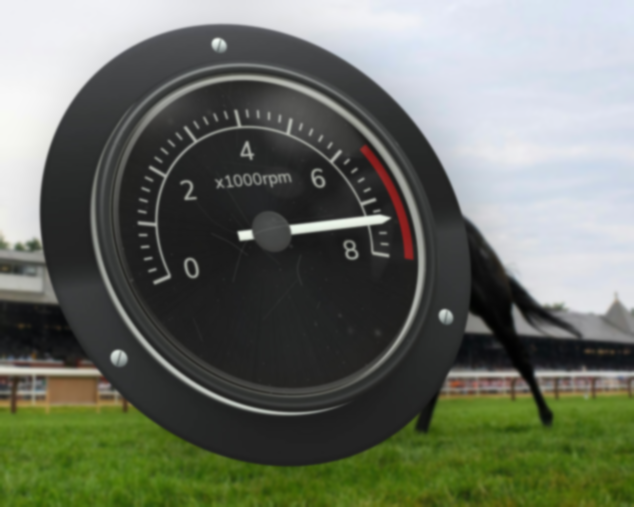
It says {"value": 7400, "unit": "rpm"}
